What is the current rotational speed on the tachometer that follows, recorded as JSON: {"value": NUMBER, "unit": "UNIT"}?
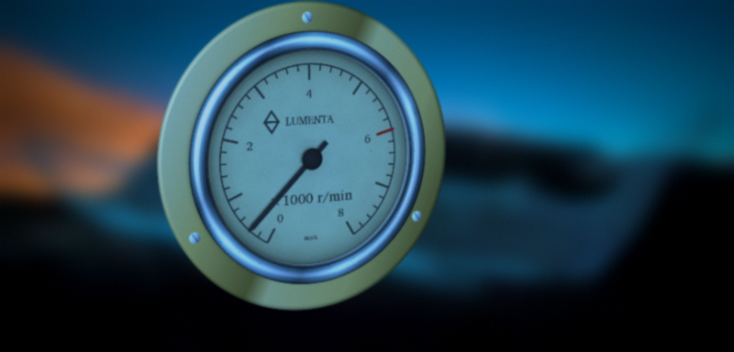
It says {"value": 400, "unit": "rpm"}
